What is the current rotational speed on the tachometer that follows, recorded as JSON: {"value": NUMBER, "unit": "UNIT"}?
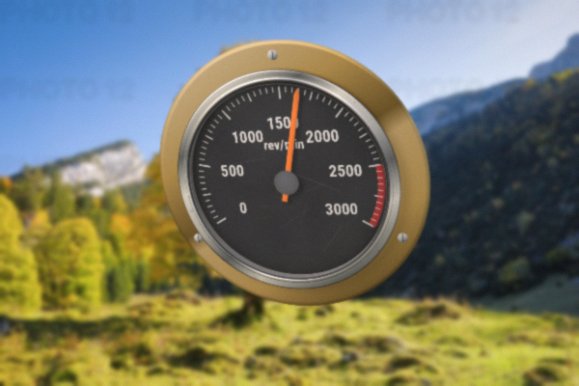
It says {"value": 1650, "unit": "rpm"}
